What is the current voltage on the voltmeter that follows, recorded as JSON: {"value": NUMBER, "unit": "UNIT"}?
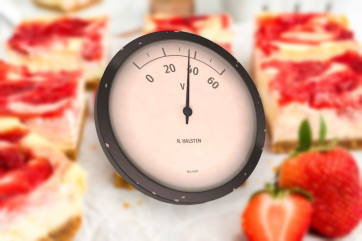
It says {"value": 35, "unit": "V"}
